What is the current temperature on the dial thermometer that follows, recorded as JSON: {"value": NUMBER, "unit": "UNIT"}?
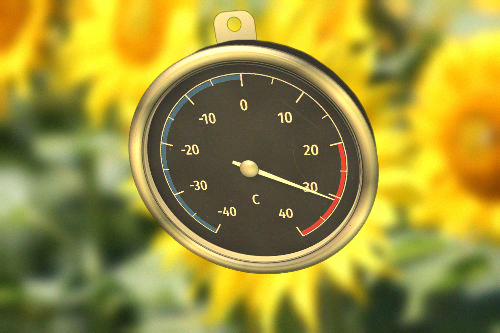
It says {"value": 30, "unit": "°C"}
